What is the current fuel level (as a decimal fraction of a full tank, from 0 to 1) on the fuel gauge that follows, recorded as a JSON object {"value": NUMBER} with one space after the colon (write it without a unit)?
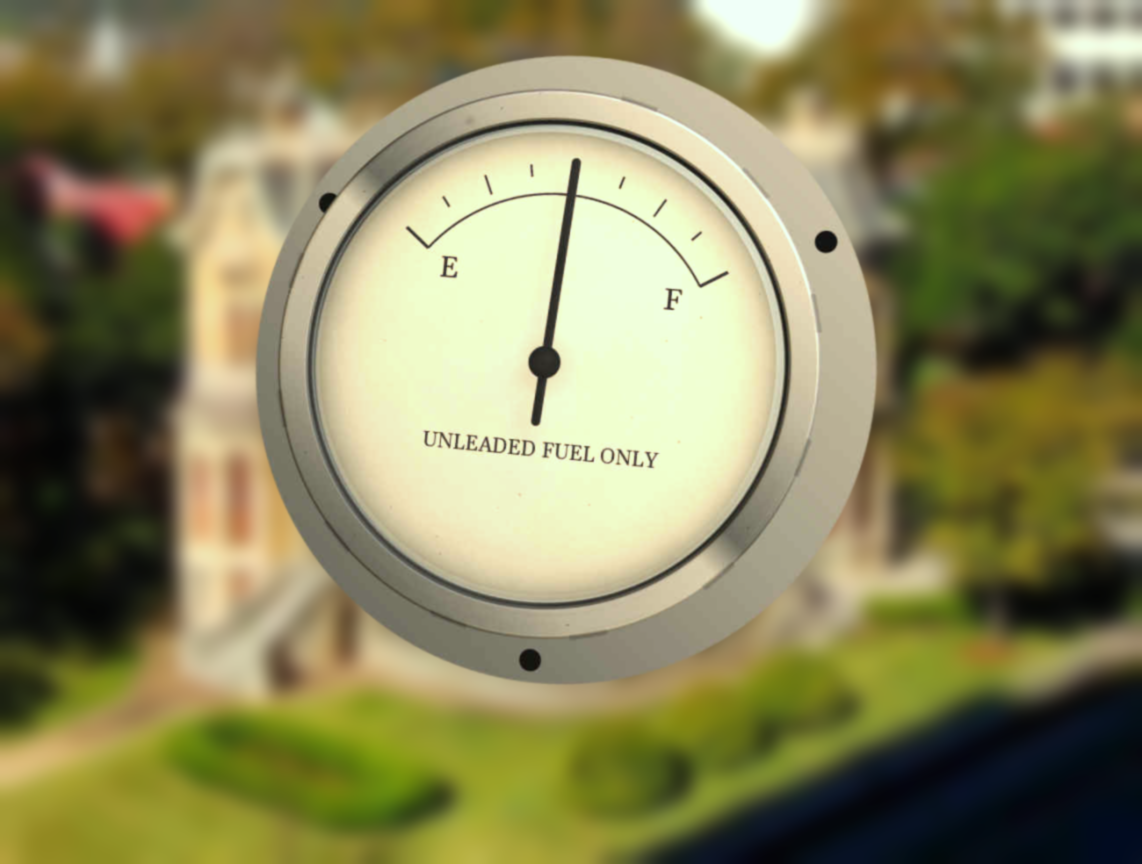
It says {"value": 0.5}
